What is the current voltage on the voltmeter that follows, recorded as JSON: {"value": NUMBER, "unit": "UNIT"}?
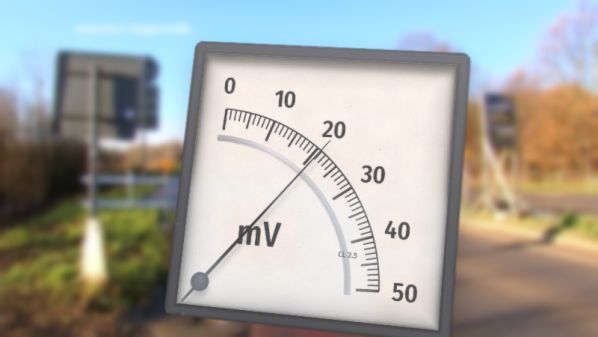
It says {"value": 21, "unit": "mV"}
